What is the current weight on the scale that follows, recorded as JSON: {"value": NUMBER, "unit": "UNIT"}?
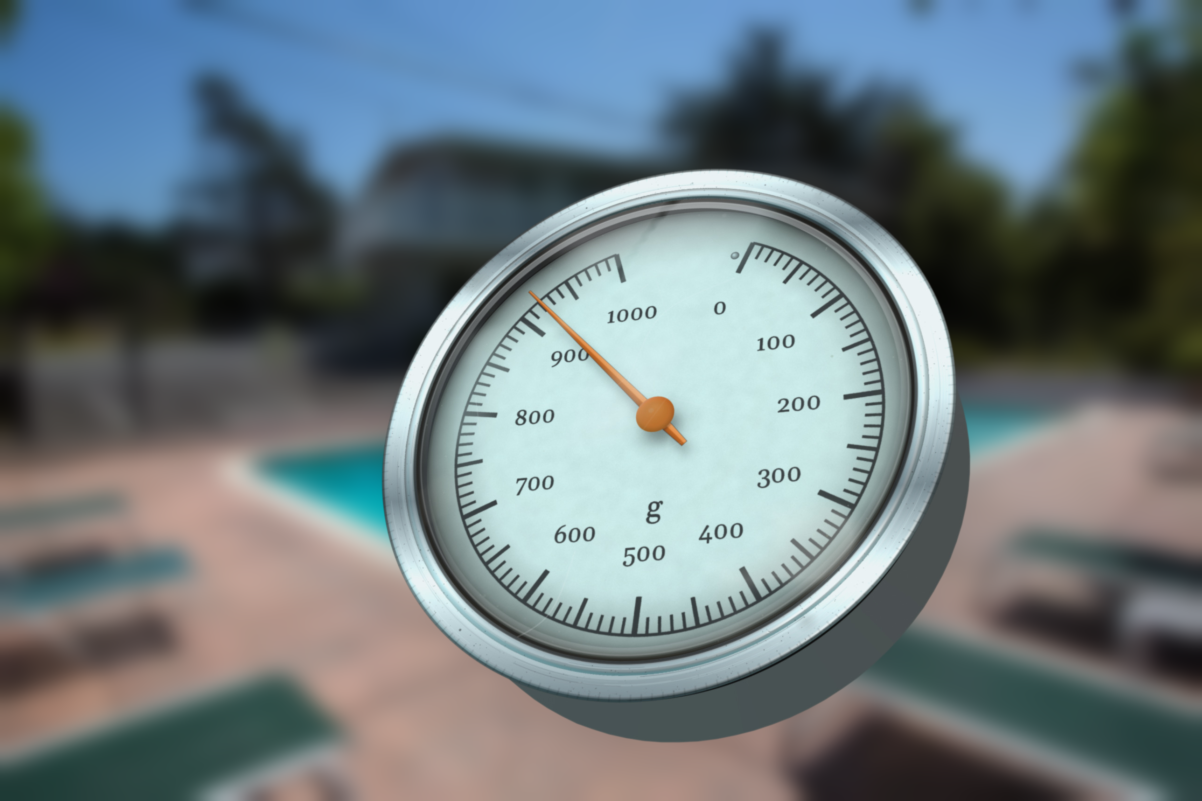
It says {"value": 920, "unit": "g"}
